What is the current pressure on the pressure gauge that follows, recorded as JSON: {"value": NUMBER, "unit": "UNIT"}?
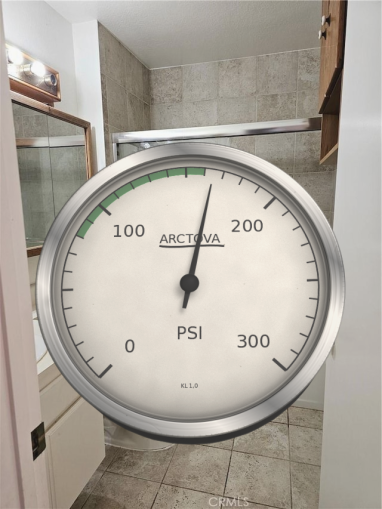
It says {"value": 165, "unit": "psi"}
